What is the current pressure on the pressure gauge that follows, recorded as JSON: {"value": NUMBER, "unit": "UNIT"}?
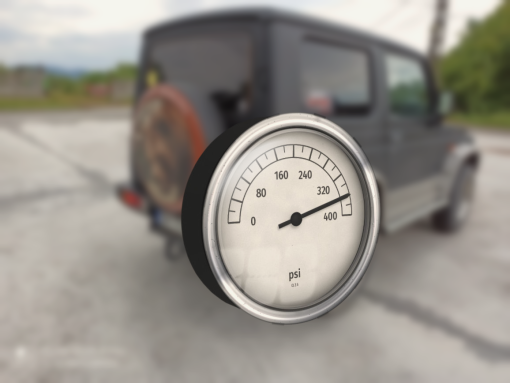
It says {"value": 360, "unit": "psi"}
